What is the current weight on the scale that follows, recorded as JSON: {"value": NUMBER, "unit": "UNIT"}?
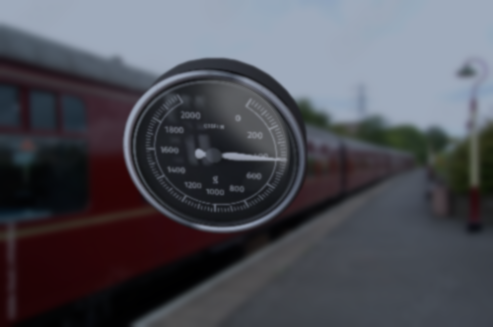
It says {"value": 400, "unit": "g"}
